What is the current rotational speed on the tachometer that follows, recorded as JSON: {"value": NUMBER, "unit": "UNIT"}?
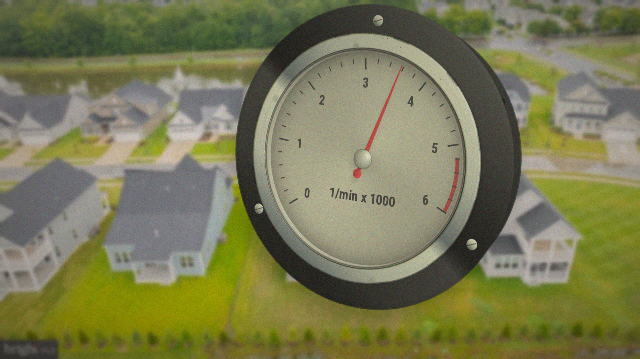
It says {"value": 3600, "unit": "rpm"}
